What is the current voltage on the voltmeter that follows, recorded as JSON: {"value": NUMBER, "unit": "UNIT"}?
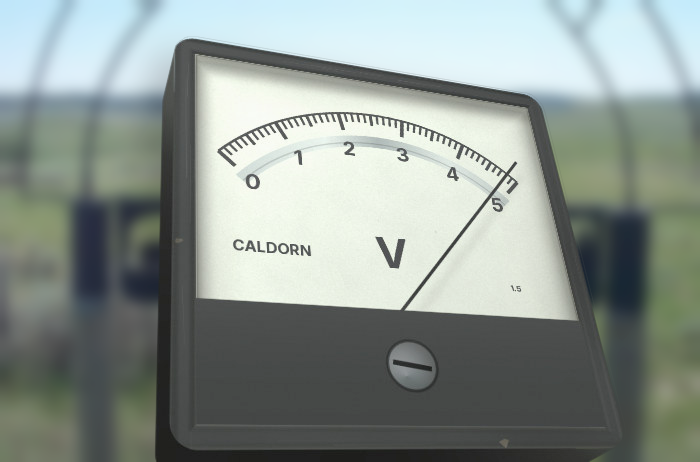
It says {"value": 4.8, "unit": "V"}
